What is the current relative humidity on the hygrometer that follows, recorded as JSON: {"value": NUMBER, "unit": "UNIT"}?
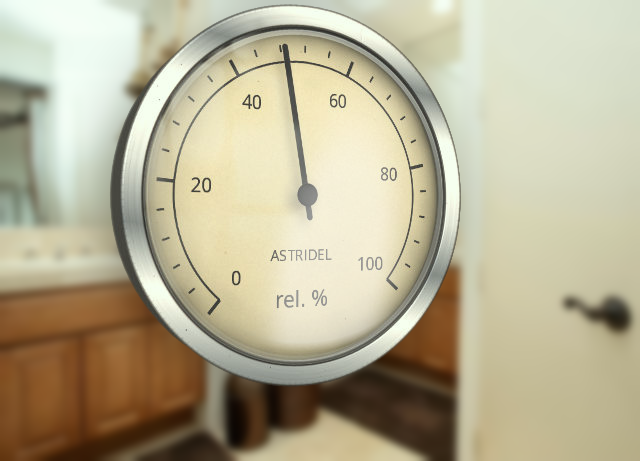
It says {"value": 48, "unit": "%"}
